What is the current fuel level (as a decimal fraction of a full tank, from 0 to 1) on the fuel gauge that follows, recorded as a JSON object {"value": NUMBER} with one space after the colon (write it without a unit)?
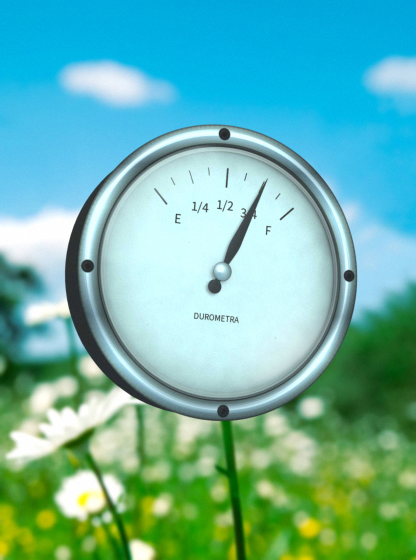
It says {"value": 0.75}
